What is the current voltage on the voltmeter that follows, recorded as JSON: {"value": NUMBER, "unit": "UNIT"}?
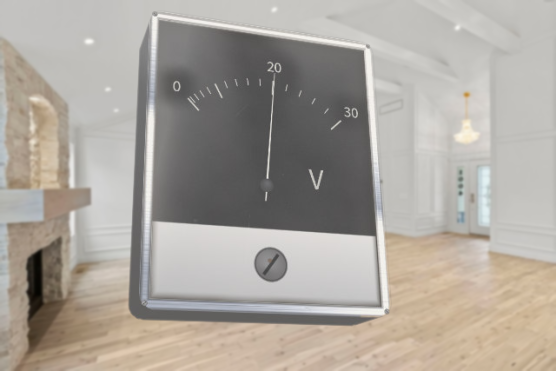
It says {"value": 20, "unit": "V"}
